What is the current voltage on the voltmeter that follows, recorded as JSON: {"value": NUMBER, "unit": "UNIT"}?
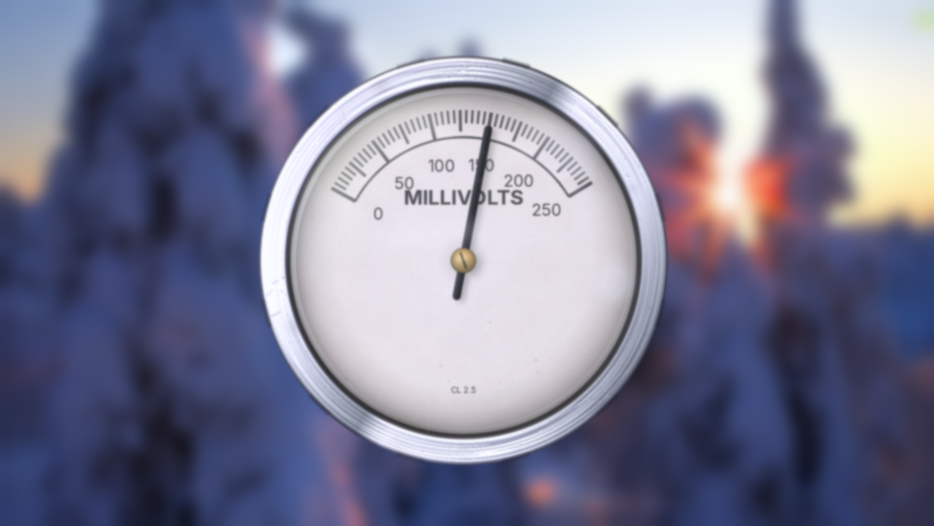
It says {"value": 150, "unit": "mV"}
